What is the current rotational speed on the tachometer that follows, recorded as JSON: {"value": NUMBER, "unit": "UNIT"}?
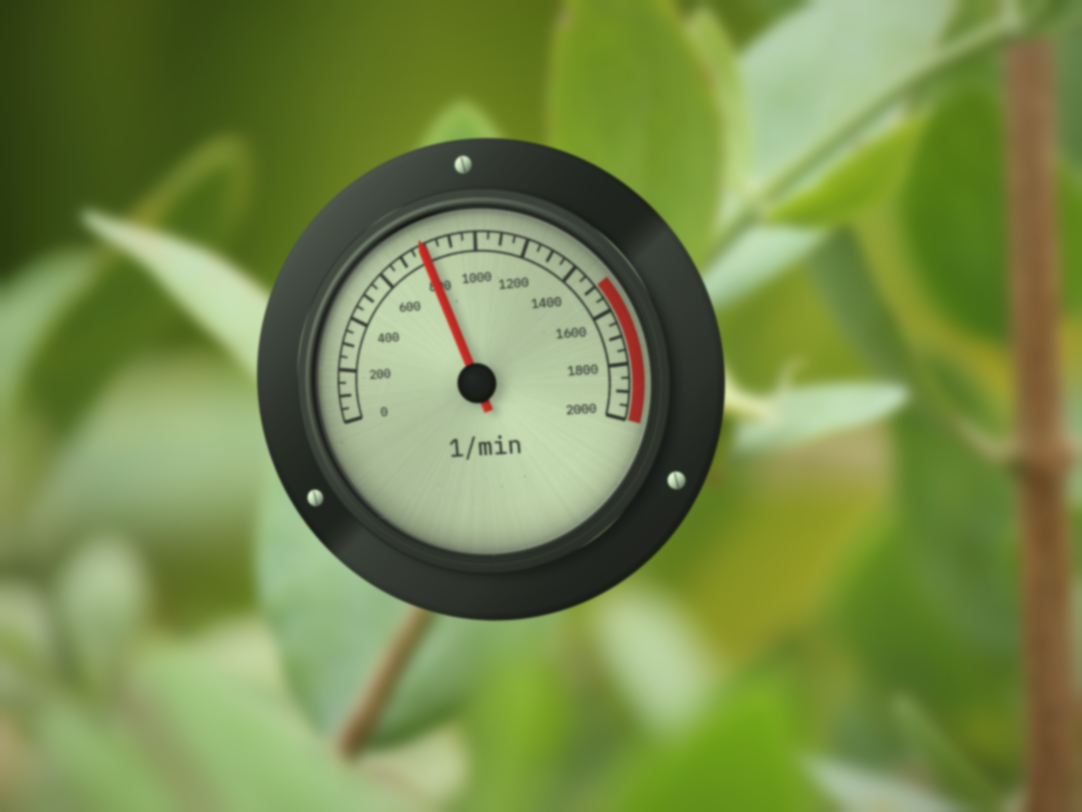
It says {"value": 800, "unit": "rpm"}
